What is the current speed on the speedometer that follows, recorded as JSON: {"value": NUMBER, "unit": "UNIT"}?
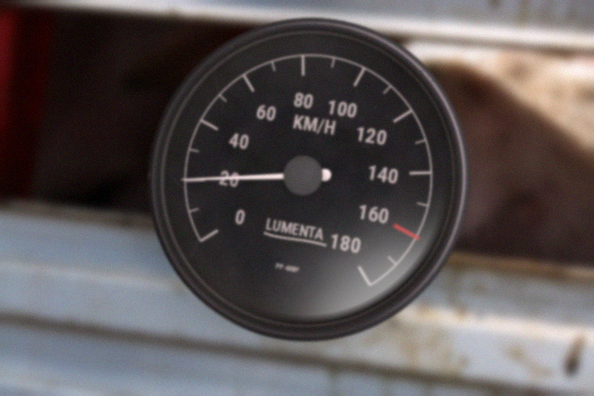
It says {"value": 20, "unit": "km/h"}
